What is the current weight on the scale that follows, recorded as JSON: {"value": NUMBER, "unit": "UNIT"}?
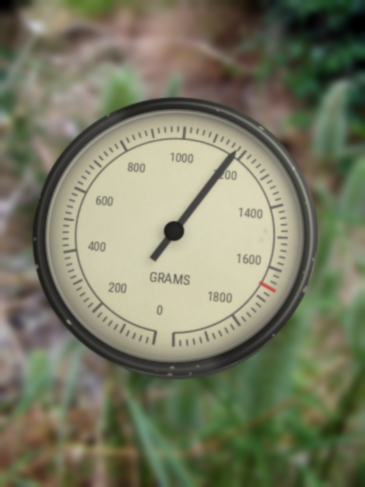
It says {"value": 1180, "unit": "g"}
